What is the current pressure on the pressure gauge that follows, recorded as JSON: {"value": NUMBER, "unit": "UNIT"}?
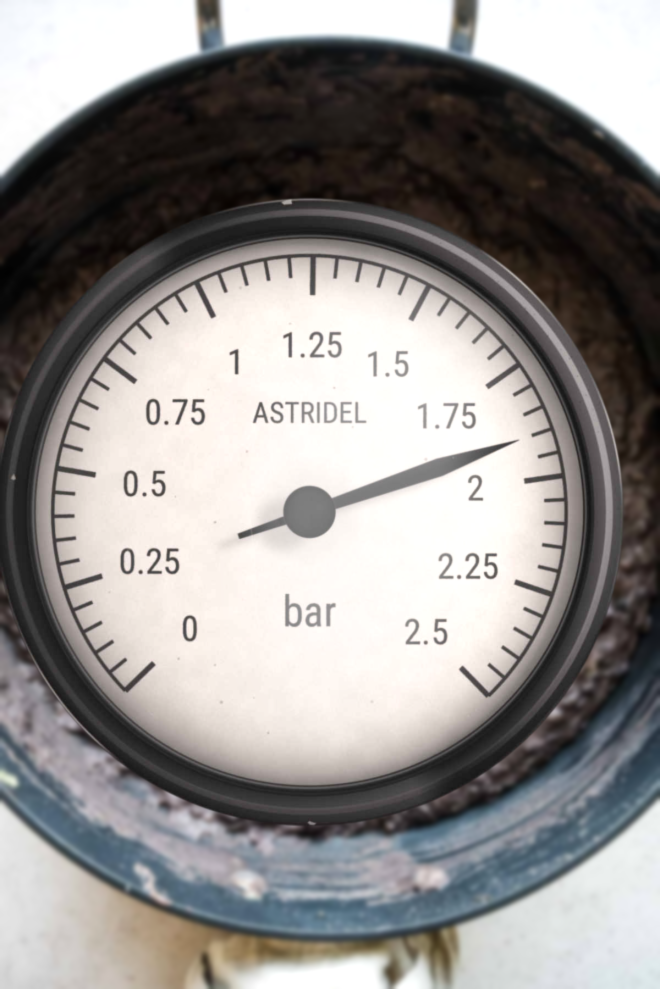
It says {"value": 1.9, "unit": "bar"}
